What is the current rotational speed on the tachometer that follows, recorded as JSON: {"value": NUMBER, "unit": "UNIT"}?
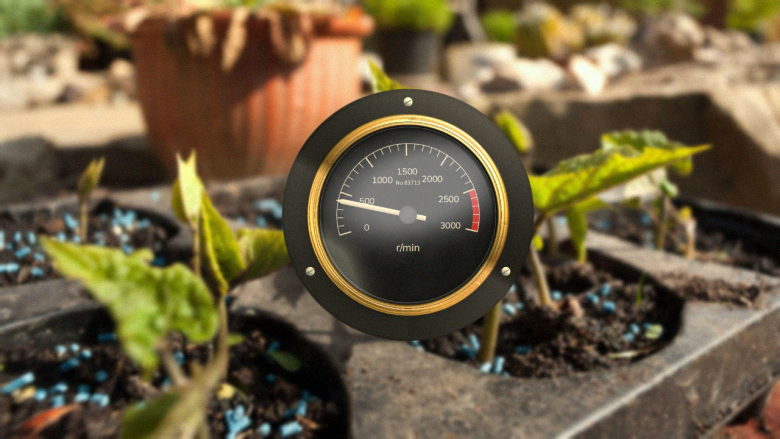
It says {"value": 400, "unit": "rpm"}
